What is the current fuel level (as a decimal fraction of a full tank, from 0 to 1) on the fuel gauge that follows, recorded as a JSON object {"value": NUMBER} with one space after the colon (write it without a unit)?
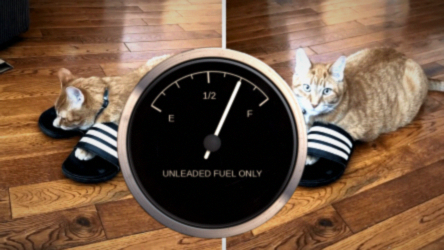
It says {"value": 0.75}
